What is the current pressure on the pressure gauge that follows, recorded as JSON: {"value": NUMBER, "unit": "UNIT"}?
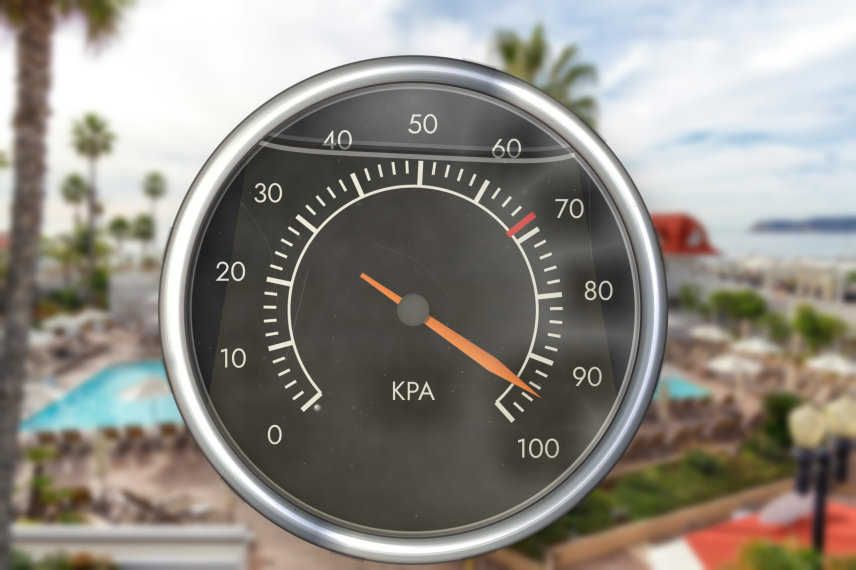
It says {"value": 95, "unit": "kPa"}
